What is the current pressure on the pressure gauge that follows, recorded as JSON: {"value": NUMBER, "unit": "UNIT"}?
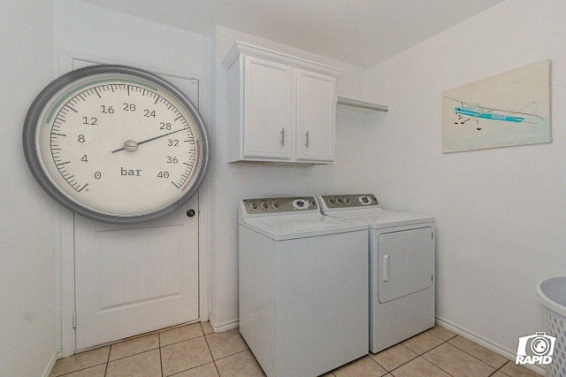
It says {"value": 30, "unit": "bar"}
